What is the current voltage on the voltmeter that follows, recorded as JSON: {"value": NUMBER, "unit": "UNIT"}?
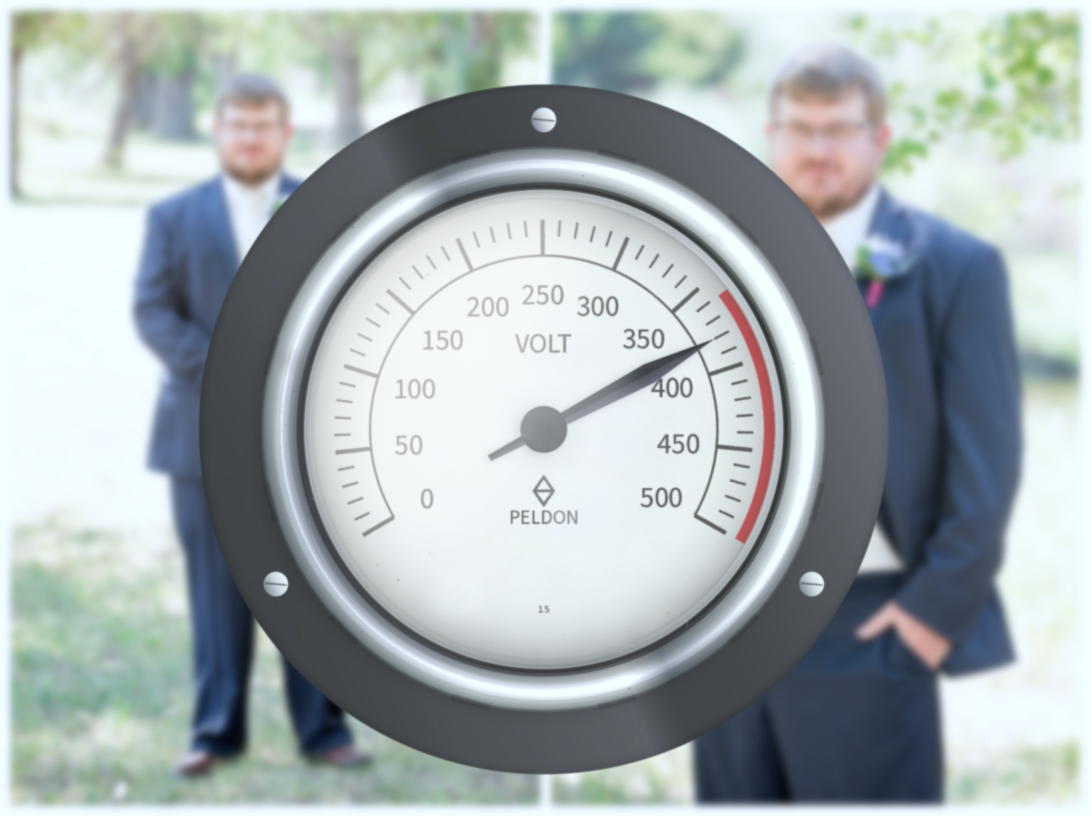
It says {"value": 380, "unit": "V"}
